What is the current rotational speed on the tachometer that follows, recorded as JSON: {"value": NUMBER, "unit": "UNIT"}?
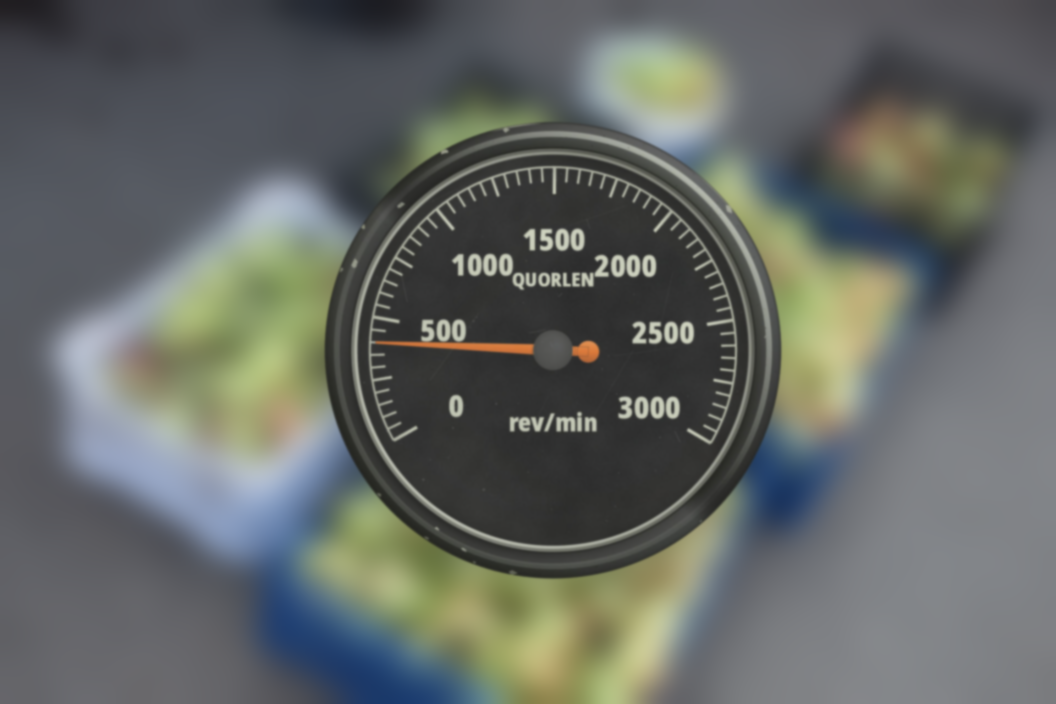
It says {"value": 400, "unit": "rpm"}
